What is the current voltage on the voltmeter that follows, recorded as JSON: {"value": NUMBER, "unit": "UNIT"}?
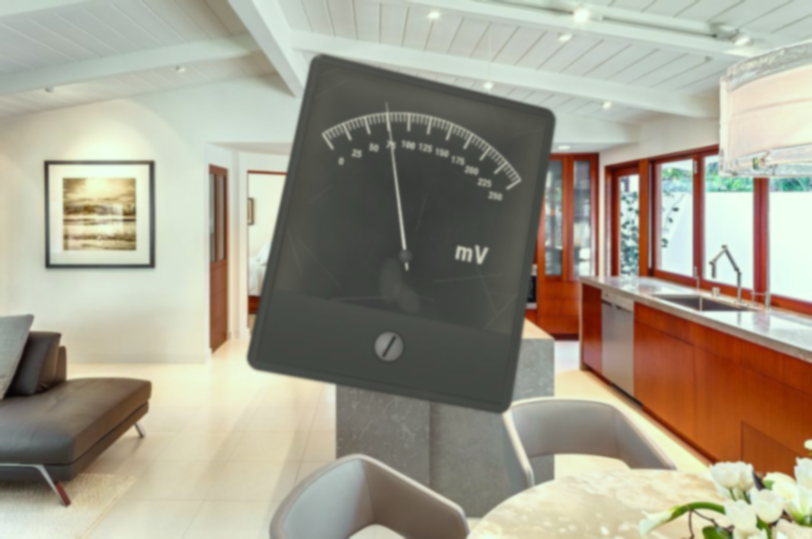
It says {"value": 75, "unit": "mV"}
